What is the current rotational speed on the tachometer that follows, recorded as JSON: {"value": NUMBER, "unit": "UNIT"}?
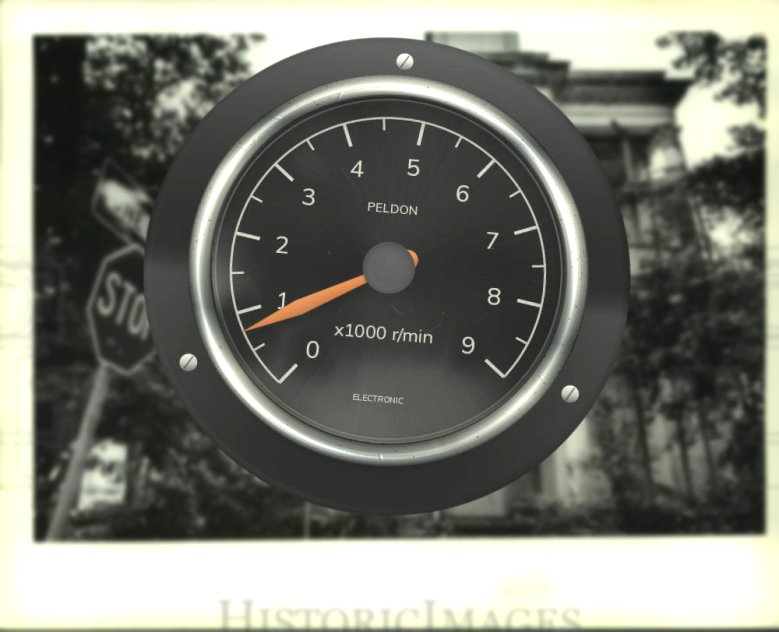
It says {"value": 750, "unit": "rpm"}
